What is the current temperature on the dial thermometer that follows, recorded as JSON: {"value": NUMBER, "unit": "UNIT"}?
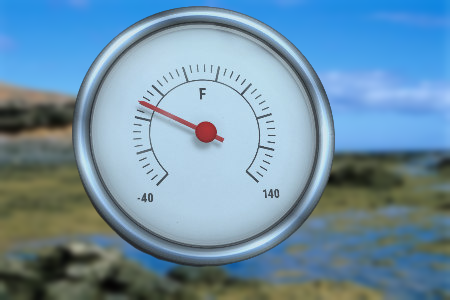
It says {"value": 8, "unit": "°F"}
